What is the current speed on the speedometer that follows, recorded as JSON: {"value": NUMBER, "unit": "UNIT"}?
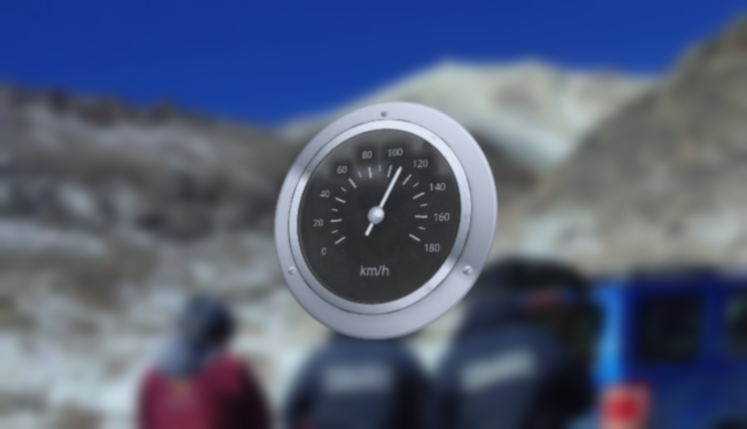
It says {"value": 110, "unit": "km/h"}
